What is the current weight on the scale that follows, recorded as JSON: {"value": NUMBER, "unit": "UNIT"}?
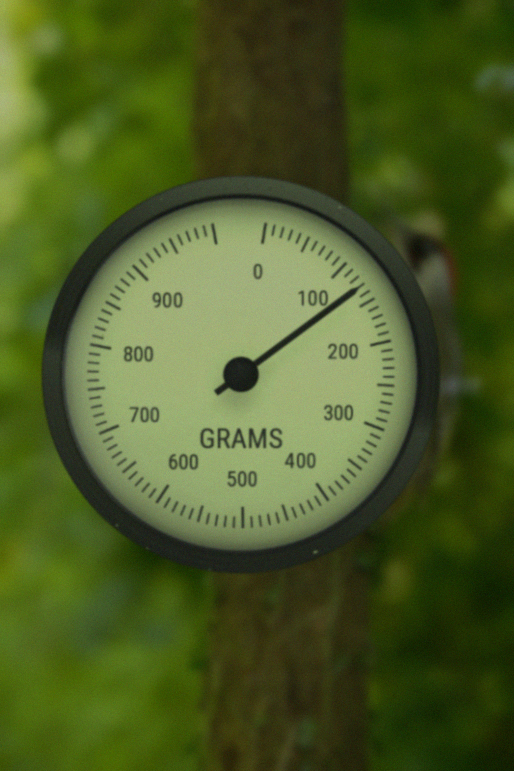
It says {"value": 130, "unit": "g"}
